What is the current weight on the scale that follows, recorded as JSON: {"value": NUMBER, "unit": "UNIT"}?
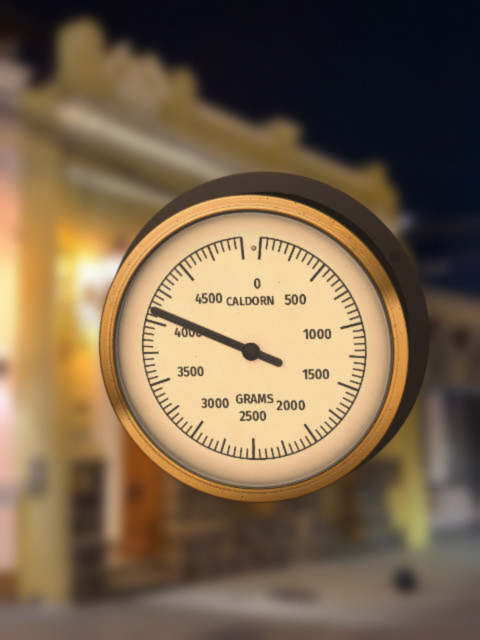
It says {"value": 4100, "unit": "g"}
